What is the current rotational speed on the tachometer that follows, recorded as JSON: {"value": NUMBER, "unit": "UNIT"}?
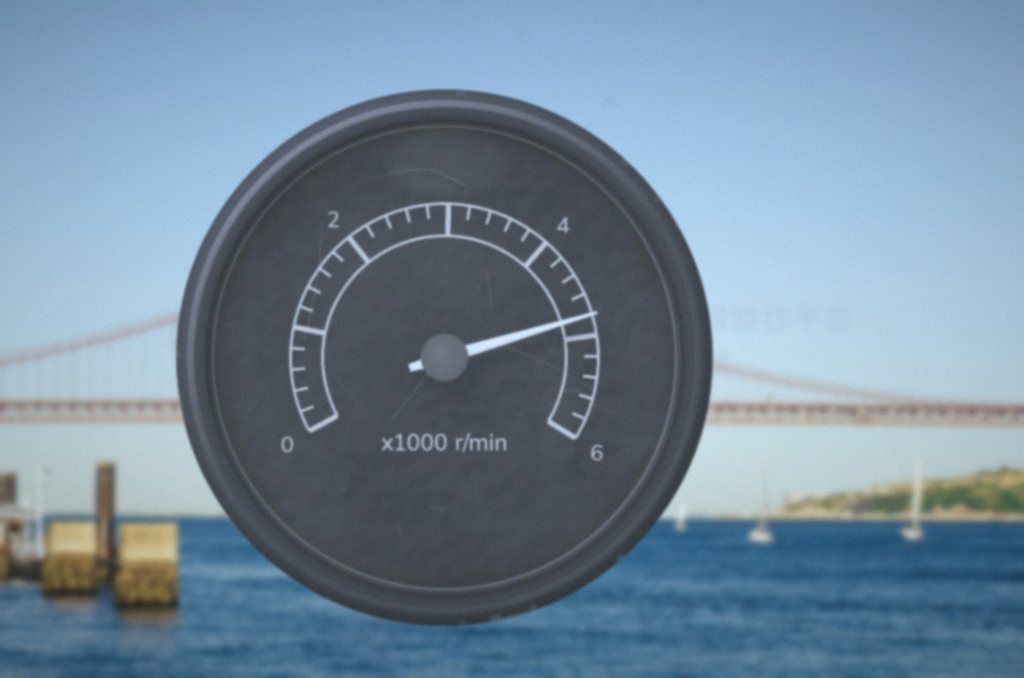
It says {"value": 4800, "unit": "rpm"}
